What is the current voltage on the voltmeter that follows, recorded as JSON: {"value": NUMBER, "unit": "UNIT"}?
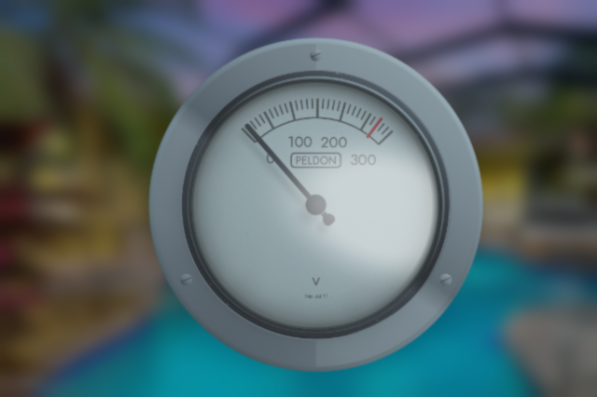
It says {"value": 10, "unit": "V"}
